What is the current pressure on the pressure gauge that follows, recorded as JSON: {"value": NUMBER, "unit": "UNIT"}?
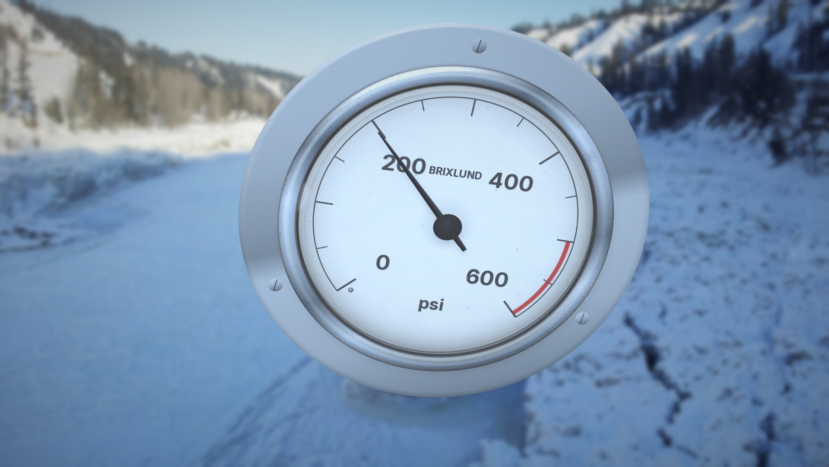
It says {"value": 200, "unit": "psi"}
